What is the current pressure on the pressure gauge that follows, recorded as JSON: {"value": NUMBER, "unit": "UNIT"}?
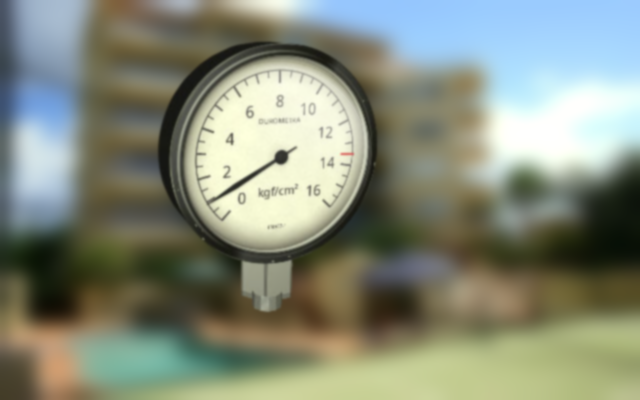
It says {"value": 1, "unit": "kg/cm²"}
